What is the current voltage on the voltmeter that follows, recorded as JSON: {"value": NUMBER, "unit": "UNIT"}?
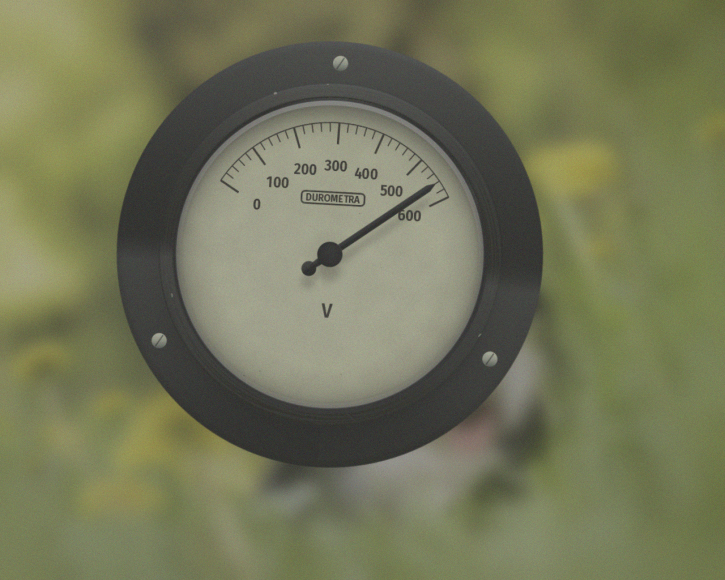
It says {"value": 560, "unit": "V"}
